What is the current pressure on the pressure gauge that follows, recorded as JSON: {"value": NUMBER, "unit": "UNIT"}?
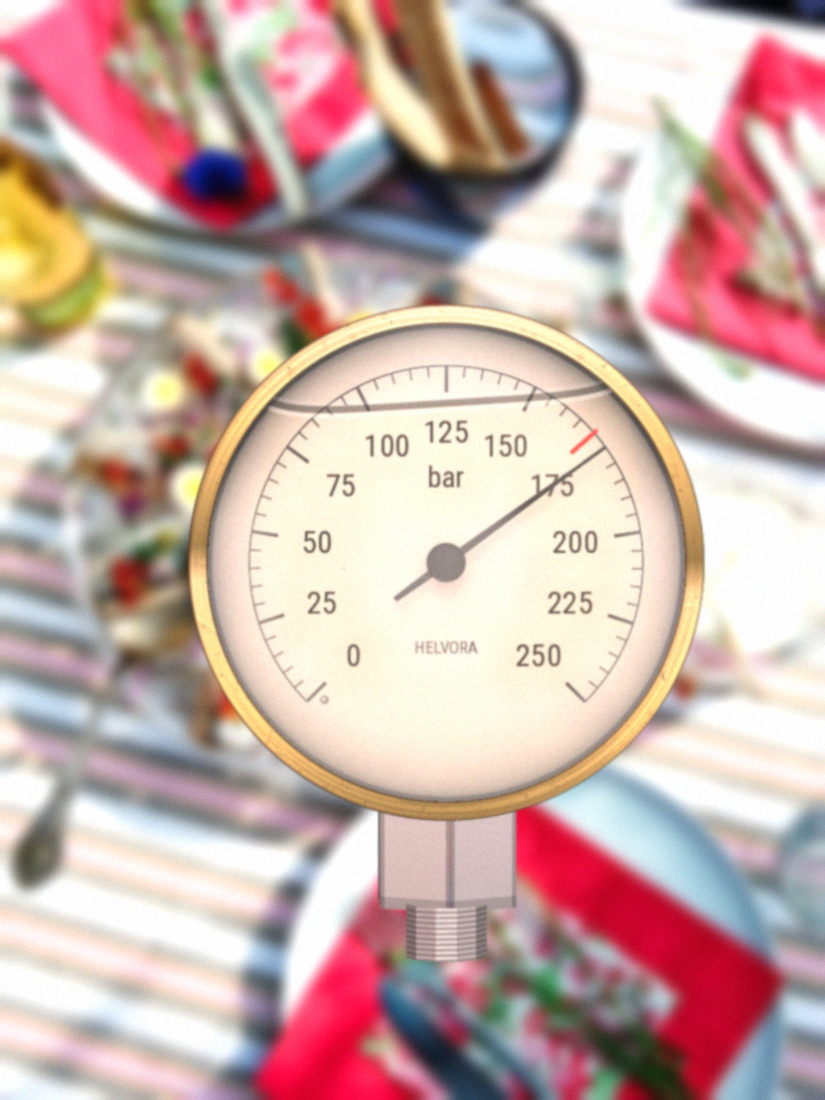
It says {"value": 175, "unit": "bar"}
